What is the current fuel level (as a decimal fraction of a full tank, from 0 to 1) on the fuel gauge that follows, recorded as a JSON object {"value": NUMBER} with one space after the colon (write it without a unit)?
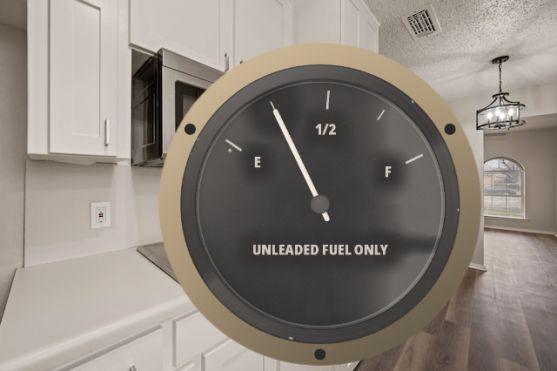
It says {"value": 0.25}
